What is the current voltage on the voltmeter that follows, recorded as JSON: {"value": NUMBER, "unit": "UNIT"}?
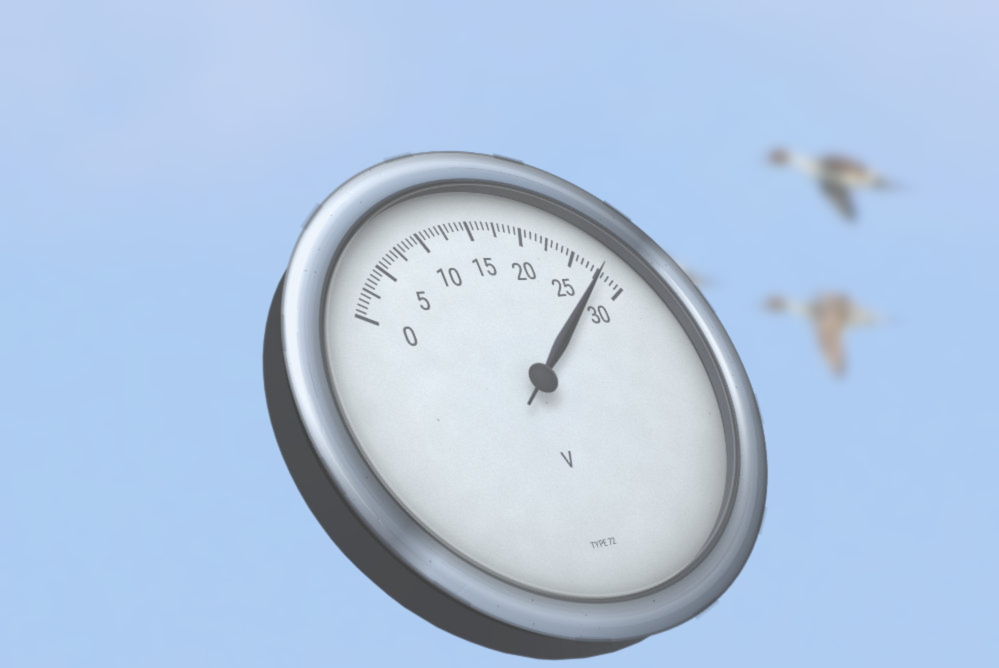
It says {"value": 27.5, "unit": "V"}
